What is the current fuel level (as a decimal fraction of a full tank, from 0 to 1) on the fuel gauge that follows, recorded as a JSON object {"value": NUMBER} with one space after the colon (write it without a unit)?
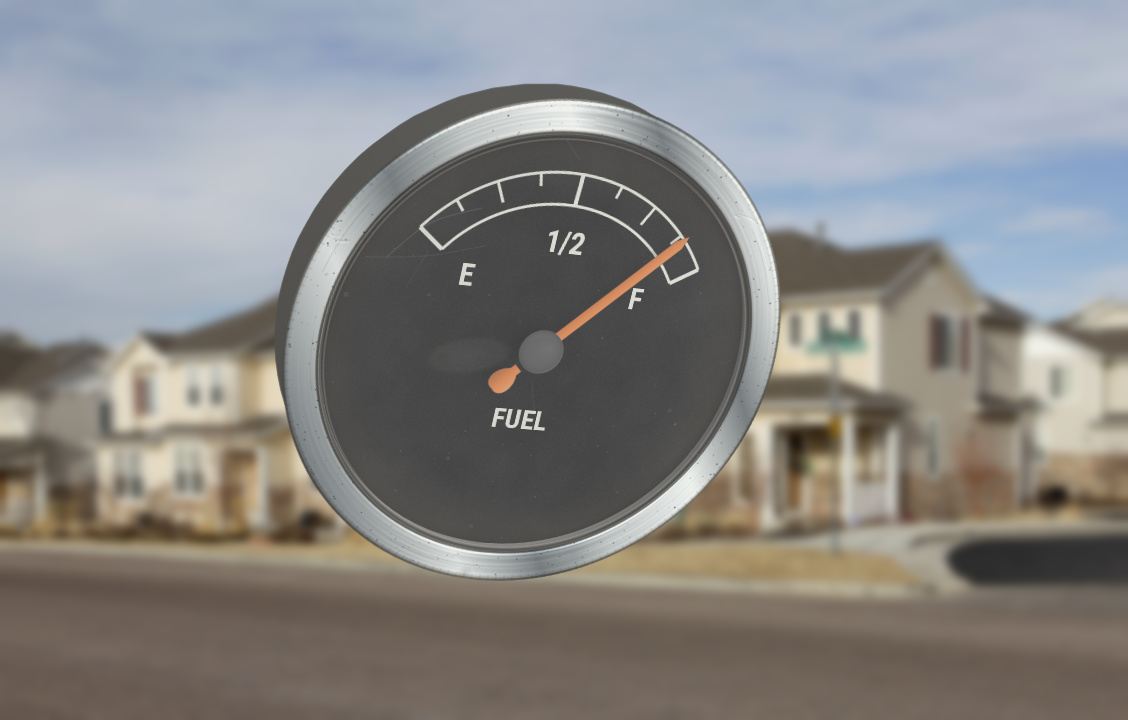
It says {"value": 0.875}
